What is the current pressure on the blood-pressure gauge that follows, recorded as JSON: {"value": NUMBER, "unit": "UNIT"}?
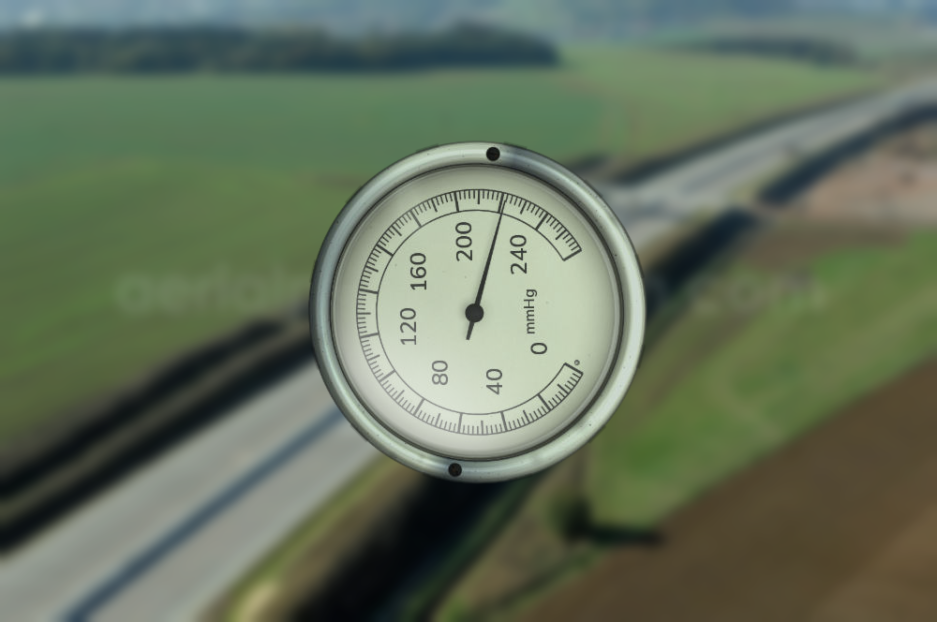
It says {"value": 222, "unit": "mmHg"}
